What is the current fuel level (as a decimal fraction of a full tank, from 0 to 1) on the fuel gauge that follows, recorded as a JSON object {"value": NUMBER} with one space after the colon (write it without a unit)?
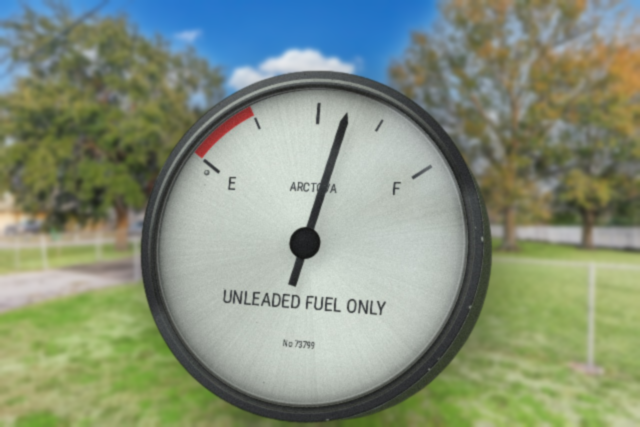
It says {"value": 0.625}
